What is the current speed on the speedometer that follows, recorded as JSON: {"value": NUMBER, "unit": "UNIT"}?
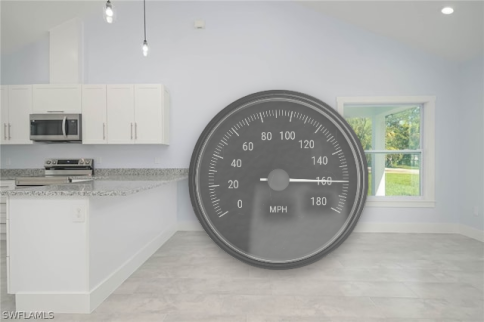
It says {"value": 160, "unit": "mph"}
